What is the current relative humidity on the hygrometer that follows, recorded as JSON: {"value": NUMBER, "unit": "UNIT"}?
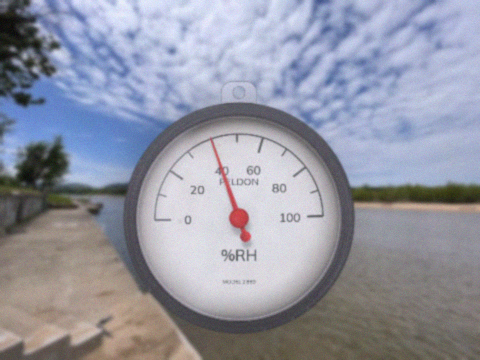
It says {"value": 40, "unit": "%"}
